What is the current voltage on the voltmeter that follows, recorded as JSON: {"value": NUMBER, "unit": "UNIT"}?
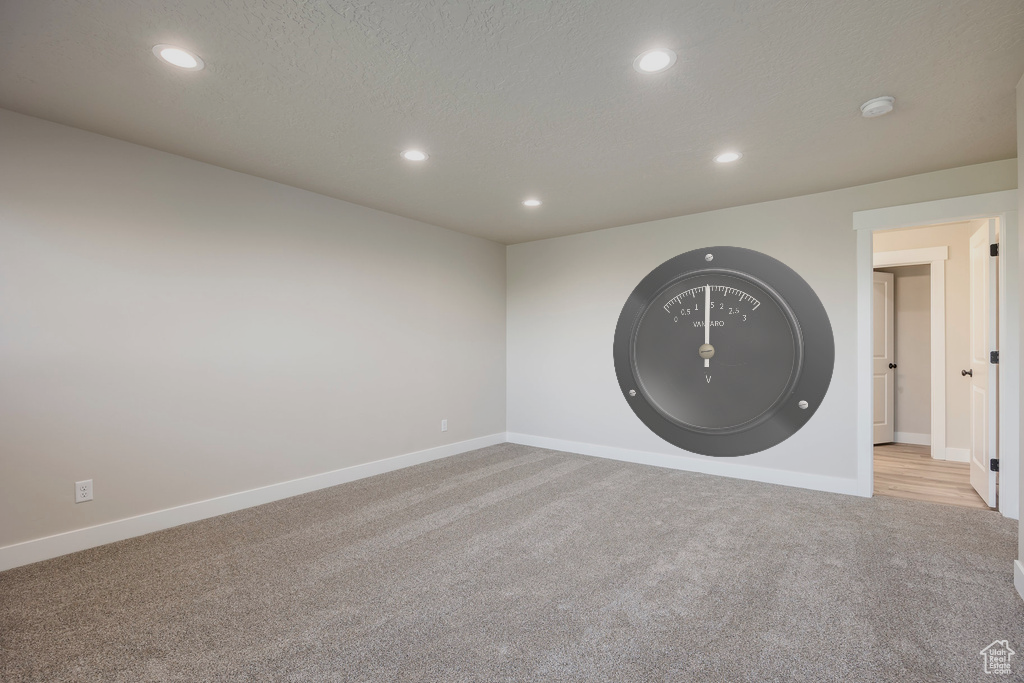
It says {"value": 1.5, "unit": "V"}
